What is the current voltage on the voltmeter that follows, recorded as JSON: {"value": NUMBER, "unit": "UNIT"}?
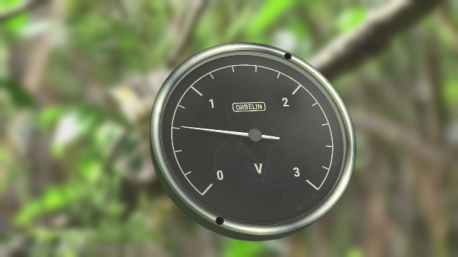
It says {"value": 0.6, "unit": "V"}
